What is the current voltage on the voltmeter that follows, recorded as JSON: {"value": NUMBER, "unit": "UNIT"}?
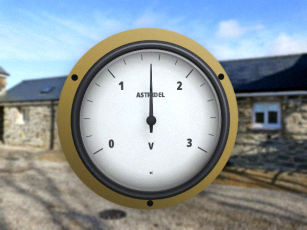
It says {"value": 1.5, "unit": "V"}
